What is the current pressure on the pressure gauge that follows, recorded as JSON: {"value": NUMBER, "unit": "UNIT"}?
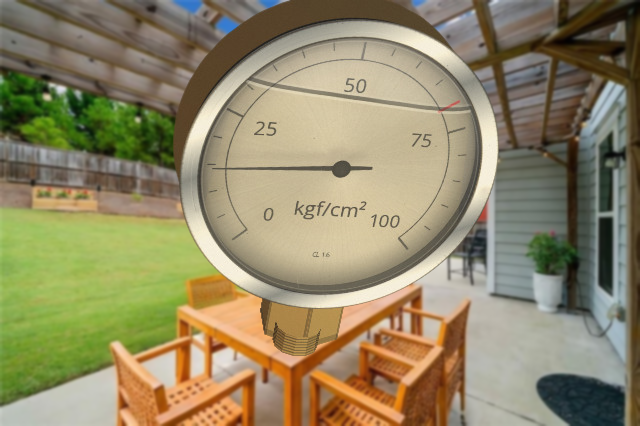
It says {"value": 15, "unit": "kg/cm²"}
